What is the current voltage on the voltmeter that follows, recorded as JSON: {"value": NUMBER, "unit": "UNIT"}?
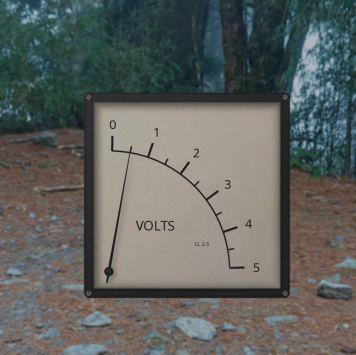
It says {"value": 0.5, "unit": "V"}
